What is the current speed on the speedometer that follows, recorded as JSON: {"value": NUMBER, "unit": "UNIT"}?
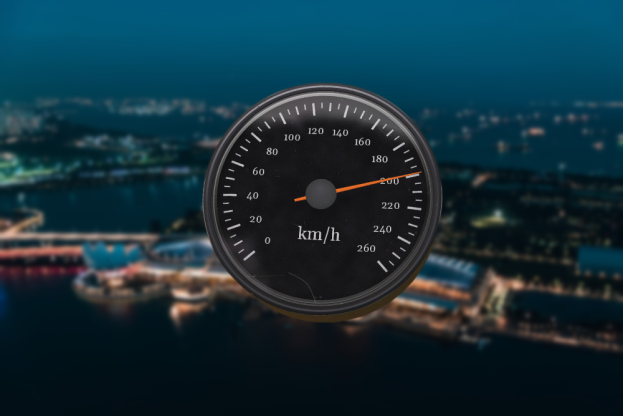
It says {"value": 200, "unit": "km/h"}
